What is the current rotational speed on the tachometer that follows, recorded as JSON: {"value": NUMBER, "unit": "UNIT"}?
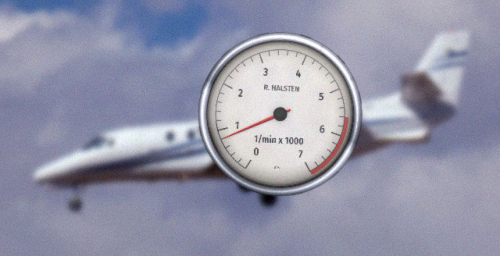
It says {"value": 800, "unit": "rpm"}
